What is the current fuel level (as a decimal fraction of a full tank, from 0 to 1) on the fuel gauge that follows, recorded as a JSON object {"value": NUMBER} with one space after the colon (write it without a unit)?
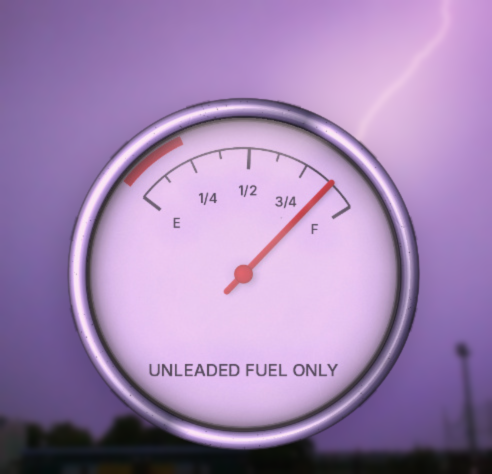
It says {"value": 0.875}
